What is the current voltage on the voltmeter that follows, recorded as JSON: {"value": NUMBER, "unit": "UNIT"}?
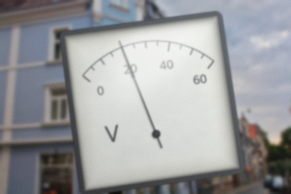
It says {"value": 20, "unit": "V"}
